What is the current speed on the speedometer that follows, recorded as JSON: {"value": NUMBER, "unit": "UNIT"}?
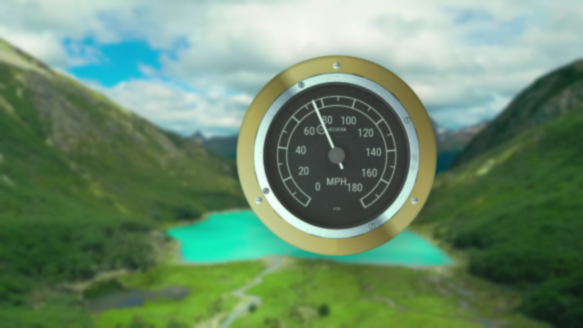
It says {"value": 75, "unit": "mph"}
